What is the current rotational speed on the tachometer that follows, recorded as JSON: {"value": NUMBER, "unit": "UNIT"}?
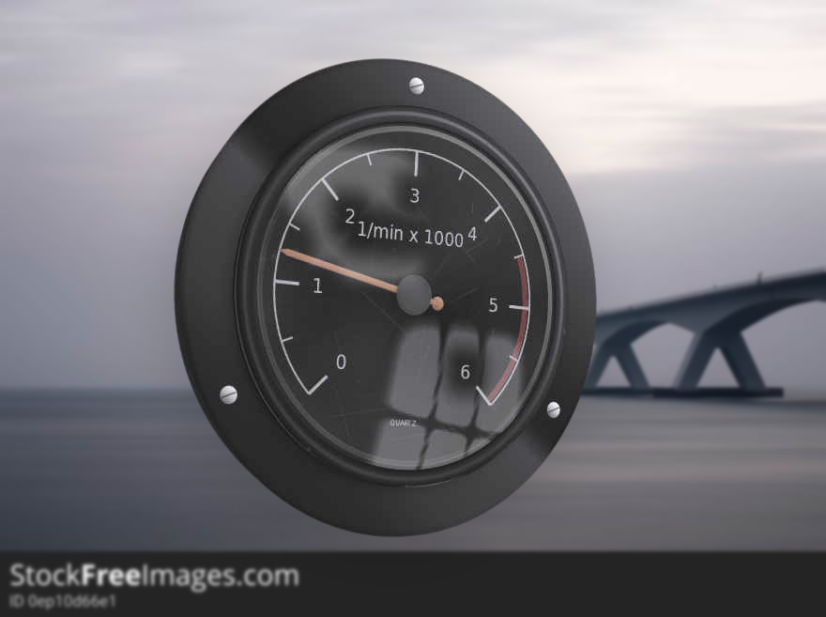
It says {"value": 1250, "unit": "rpm"}
